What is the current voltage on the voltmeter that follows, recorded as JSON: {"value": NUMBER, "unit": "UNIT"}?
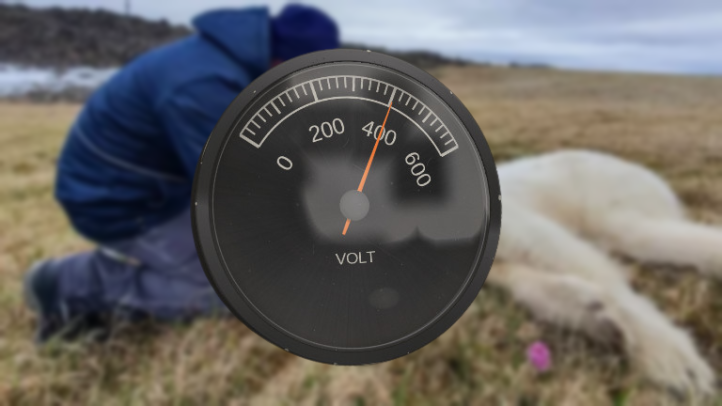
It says {"value": 400, "unit": "V"}
